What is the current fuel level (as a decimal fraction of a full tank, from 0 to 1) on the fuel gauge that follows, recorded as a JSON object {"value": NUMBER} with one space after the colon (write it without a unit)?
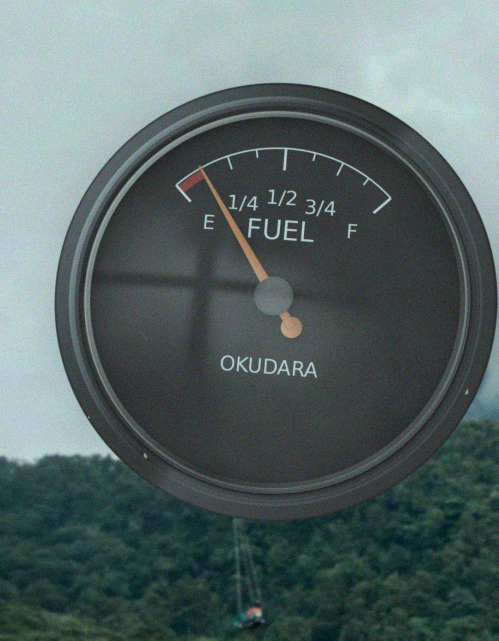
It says {"value": 0.125}
